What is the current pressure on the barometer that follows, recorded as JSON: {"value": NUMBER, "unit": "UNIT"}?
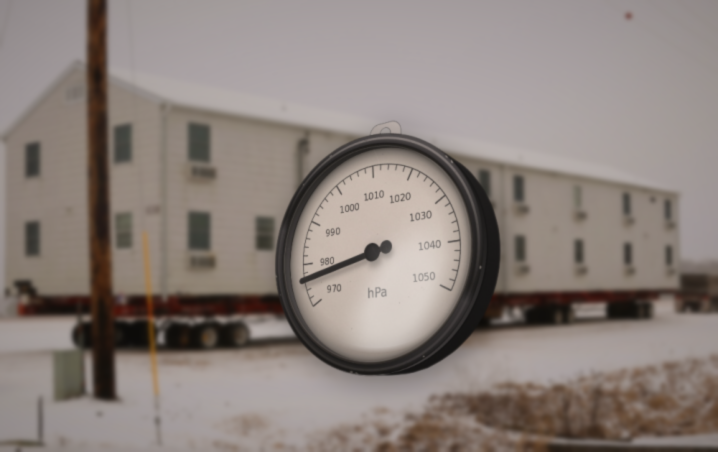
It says {"value": 976, "unit": "hPa"}
